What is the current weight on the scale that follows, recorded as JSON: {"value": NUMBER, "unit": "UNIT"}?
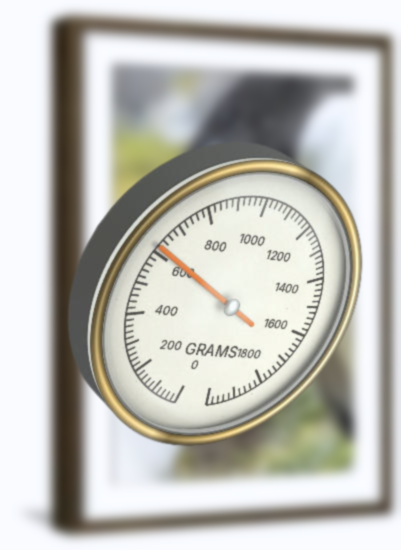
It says {"value": 620, "unit": "g"}
